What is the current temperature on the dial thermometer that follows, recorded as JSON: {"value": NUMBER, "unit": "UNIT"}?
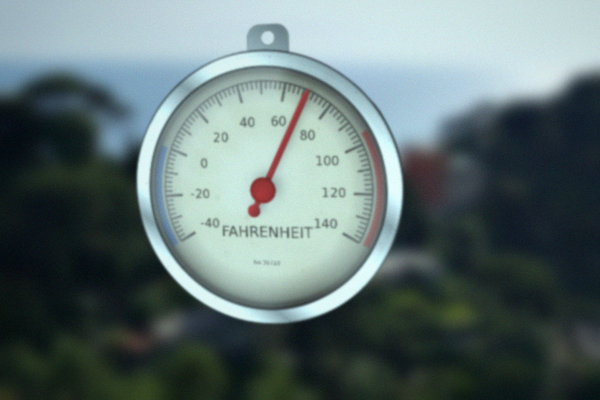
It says {"value": 70, "unit": "°F"}
